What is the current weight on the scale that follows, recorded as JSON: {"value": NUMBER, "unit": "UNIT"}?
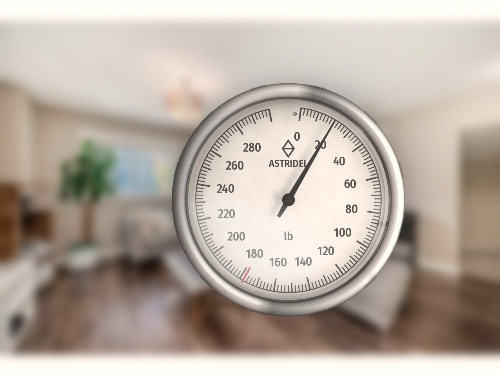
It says {"value": 20, "unit": "lb"}
